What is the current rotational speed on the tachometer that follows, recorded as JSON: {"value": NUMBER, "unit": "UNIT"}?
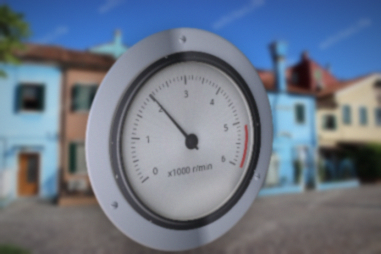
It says {"value": 2000, "unit": "rpm"}
